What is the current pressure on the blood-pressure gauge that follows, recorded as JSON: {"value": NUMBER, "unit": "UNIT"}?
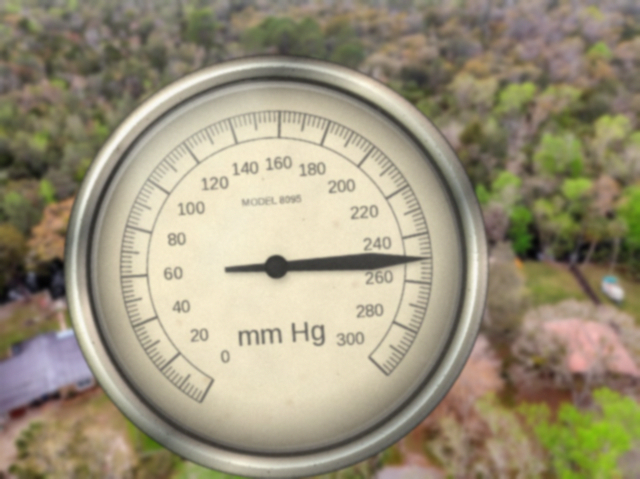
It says {"value": 250, "unit": "mmHg"}
